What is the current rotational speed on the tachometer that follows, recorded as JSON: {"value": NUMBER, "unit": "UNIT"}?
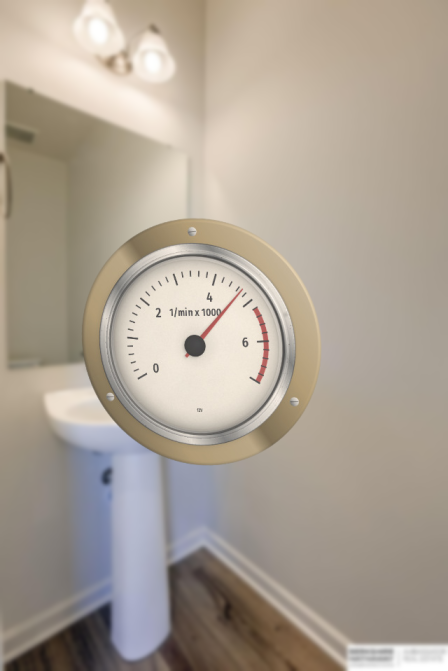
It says {"value": 4700, "unit": "rpm"}
